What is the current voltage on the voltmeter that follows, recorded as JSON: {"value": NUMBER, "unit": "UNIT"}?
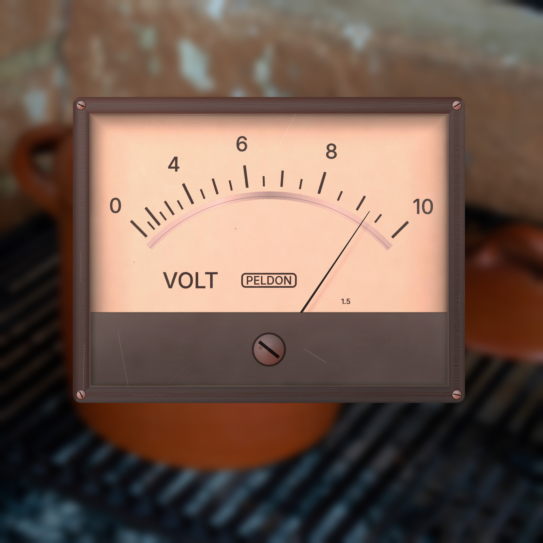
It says {"value": 9.25, "unit": "V"}
